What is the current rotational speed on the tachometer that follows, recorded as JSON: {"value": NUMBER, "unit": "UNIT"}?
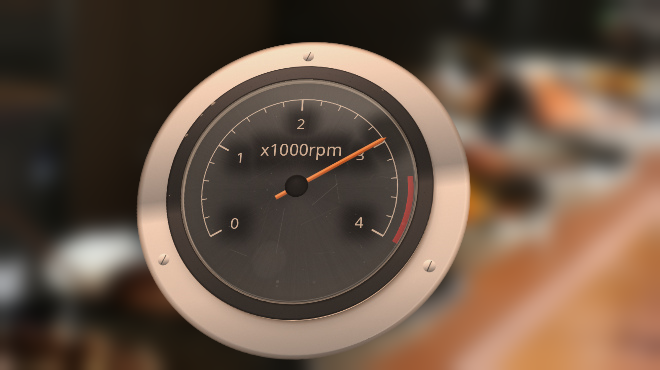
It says {"value": 3000, "unit": "rpm"}
